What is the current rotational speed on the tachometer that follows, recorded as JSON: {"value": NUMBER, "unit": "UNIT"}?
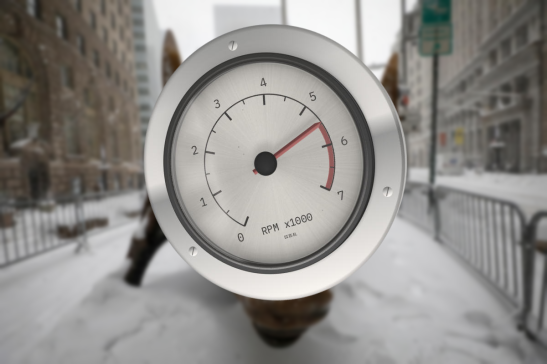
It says {"value": 5500, "unit": "rpm"}
